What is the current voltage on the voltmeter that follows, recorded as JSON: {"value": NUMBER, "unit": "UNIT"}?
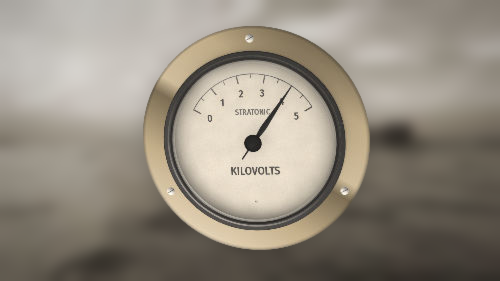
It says {"value": 4, "unit": "kV"}
